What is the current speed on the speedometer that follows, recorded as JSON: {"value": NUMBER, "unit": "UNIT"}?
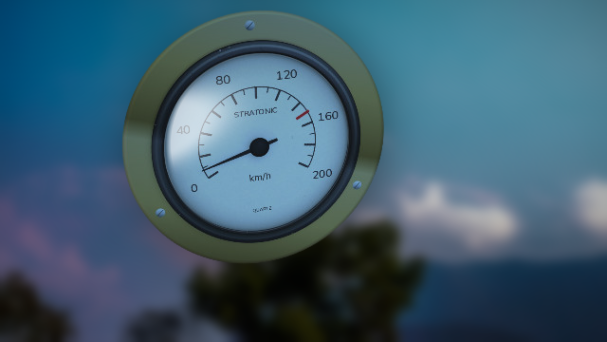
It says {"value": 10, "unit": "km/h"}
